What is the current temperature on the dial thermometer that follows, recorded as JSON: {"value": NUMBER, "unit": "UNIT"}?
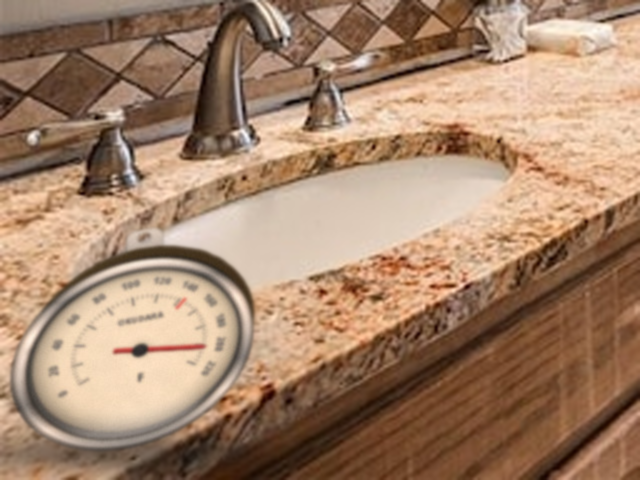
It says {"value": 200, "unit": "°F"}
